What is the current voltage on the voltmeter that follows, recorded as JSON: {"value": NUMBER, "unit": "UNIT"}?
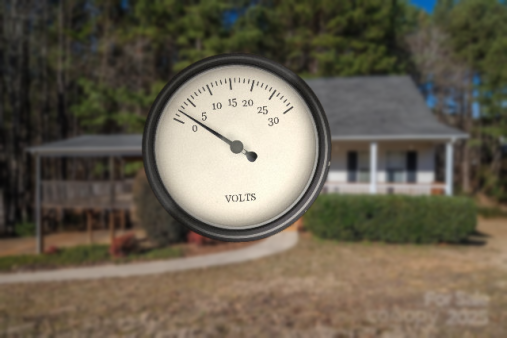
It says {"value": 2, "unit": "V"}
